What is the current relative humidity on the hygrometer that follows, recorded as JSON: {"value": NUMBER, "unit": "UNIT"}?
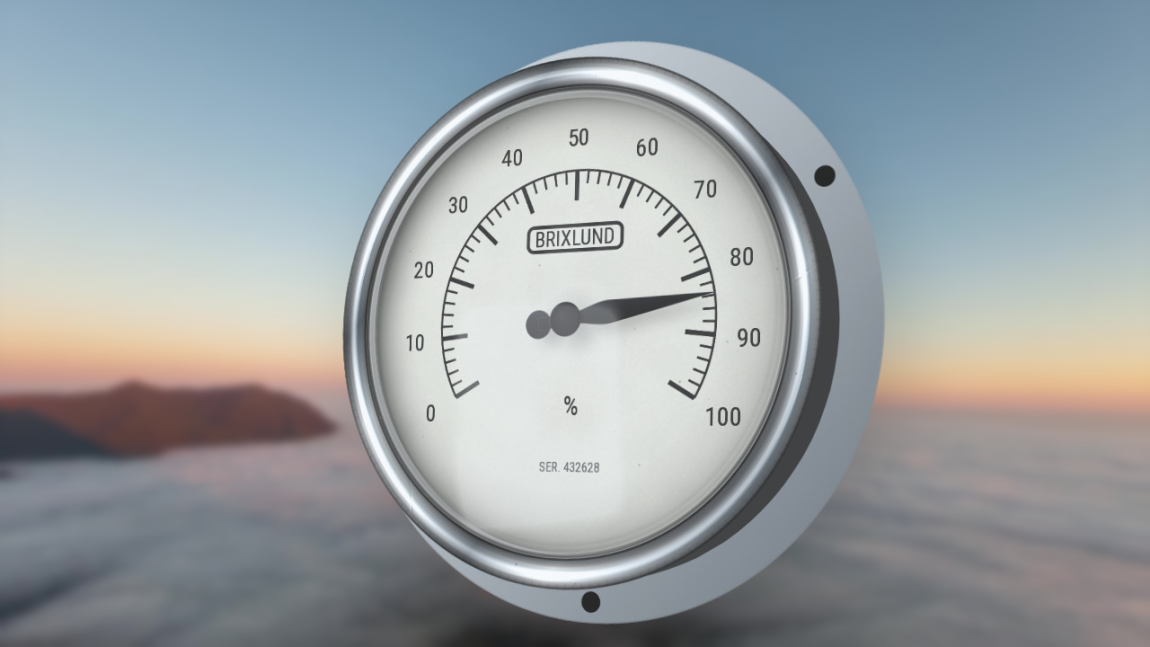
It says {"value": 84, "unit": "%"}
